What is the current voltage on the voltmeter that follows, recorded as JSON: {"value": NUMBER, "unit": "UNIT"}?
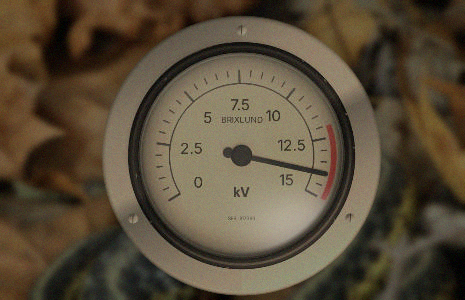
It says {"value": 14, "unit": "kV"}
